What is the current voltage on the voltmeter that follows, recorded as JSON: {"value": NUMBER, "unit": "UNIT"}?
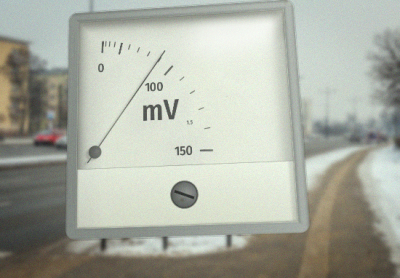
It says {"value": 90, "unit": "mV"}
